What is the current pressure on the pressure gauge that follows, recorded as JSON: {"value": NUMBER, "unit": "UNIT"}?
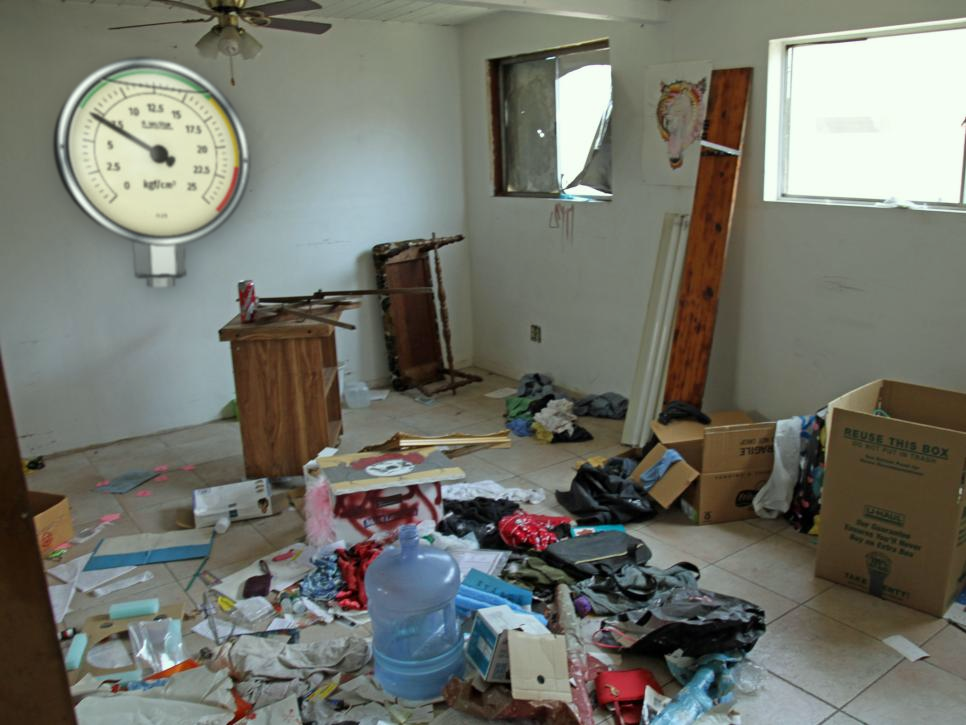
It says {"value": 7, "unit": "kg/cm²"}
